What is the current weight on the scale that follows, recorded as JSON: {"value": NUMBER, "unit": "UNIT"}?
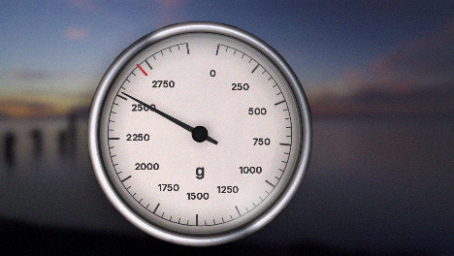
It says {"value": 2525, "unit": "g"}
